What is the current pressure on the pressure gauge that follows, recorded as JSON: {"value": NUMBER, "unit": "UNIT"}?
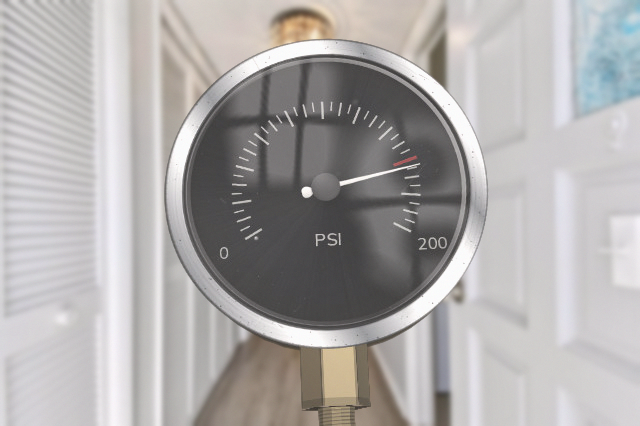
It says {"value": 165, "unit": "psi"}
